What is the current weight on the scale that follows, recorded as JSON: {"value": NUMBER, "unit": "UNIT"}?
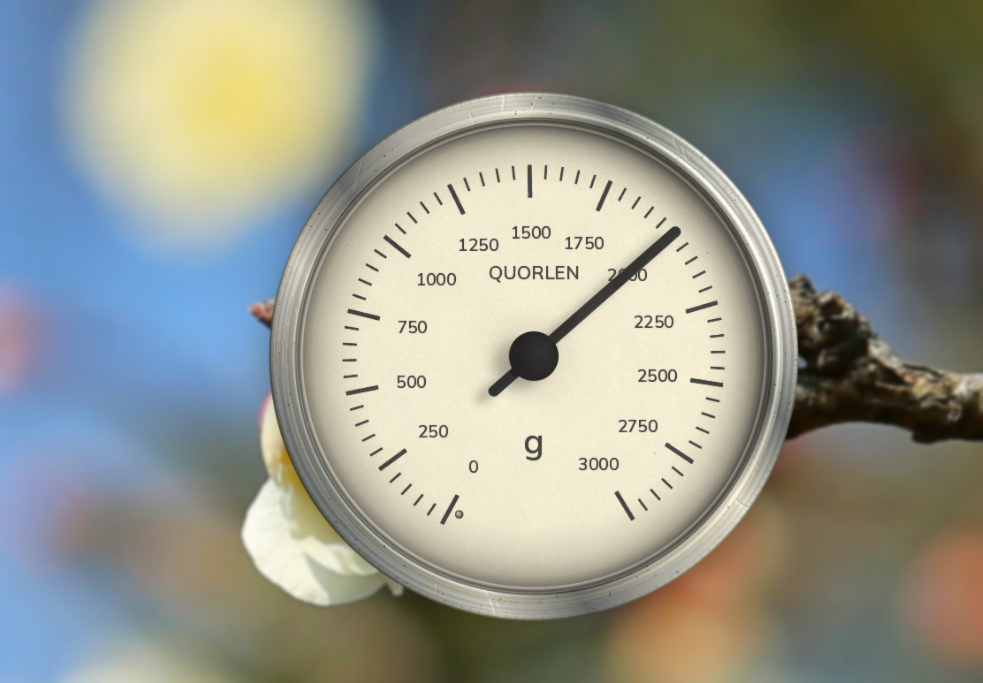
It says {"value": 2000, "unit": "g"}
